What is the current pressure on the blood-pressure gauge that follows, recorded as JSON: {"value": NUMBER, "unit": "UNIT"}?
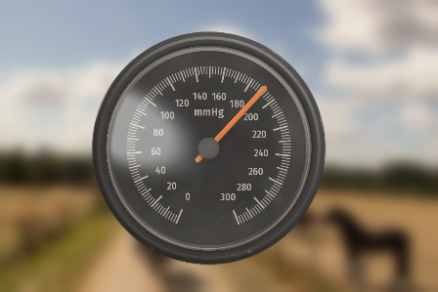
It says {"value": 190, "unit": "mmHg"}
